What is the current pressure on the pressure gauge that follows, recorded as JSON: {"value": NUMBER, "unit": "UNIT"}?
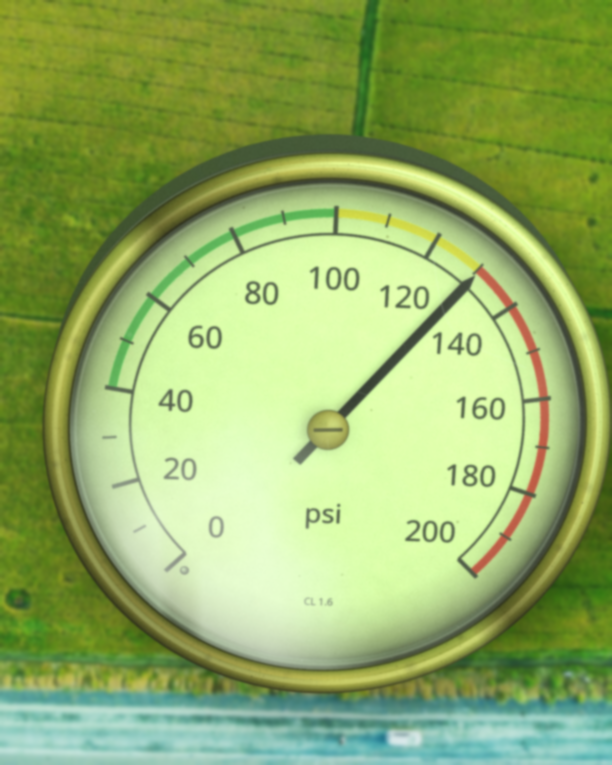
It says {"value": 130, "unit": "psi"}
